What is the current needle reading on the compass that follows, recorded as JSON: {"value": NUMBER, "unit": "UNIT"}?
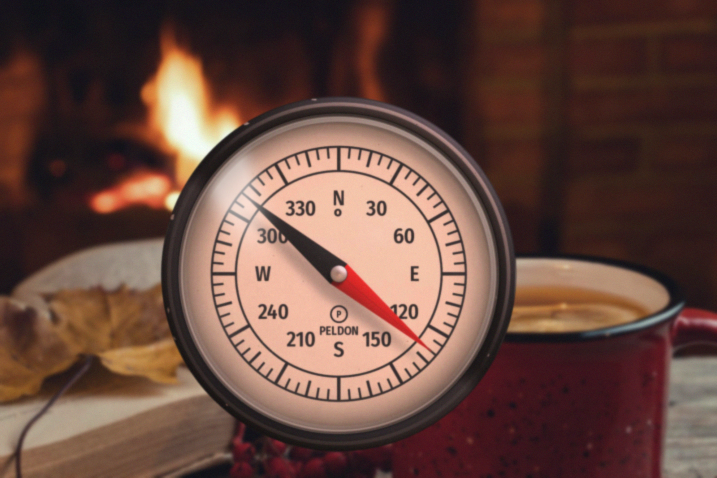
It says {"value": 130, "unit": "°"}
